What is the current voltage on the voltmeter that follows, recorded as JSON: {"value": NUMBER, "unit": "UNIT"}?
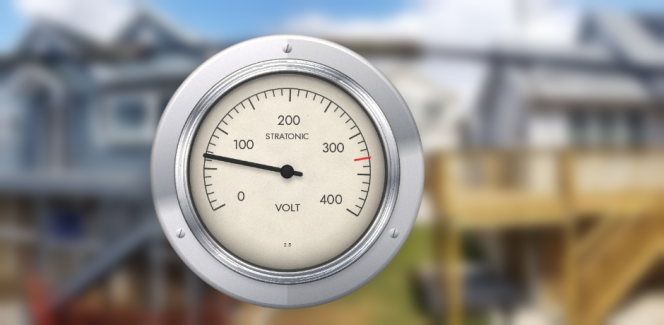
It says {"value": 65, "unit": "V"}
